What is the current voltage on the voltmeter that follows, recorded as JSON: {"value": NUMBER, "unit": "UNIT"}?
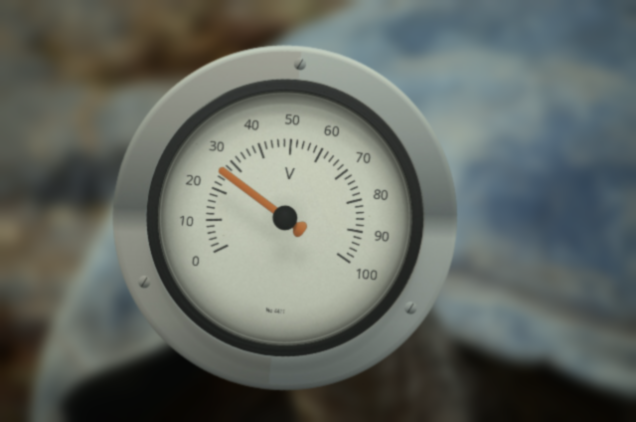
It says {"value": 26, "unit": "V"}
